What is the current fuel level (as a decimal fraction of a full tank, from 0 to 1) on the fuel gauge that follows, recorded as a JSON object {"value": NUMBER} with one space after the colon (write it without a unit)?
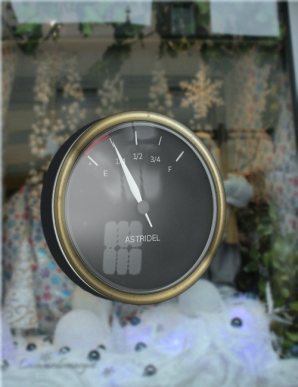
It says {"value": 0.25}
